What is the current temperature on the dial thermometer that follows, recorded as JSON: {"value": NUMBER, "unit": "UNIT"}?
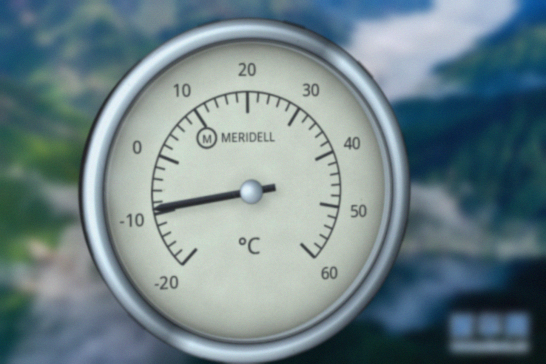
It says {"value": -9, "unit": "°C"}
